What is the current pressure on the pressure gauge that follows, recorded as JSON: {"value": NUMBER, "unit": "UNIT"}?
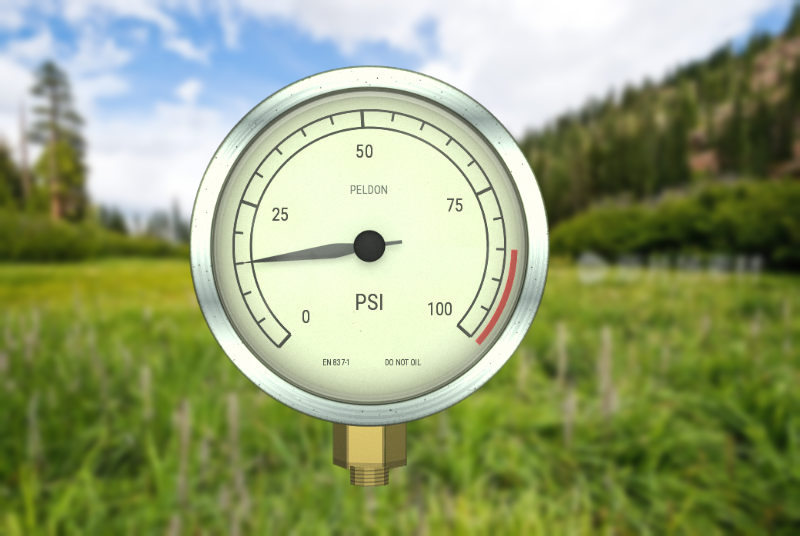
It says {"value": 15, "unit": "psi"}
